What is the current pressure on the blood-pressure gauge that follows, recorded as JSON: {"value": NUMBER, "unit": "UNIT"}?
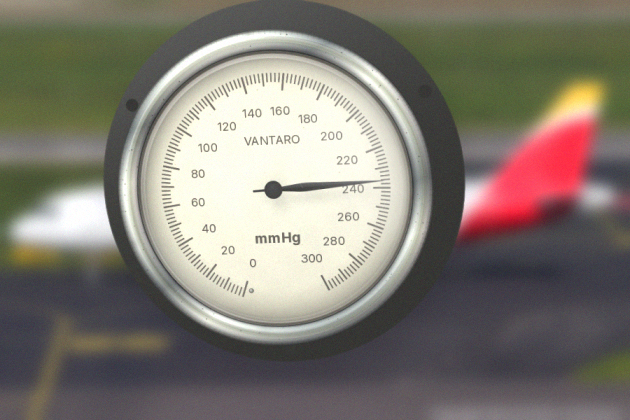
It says {"value": 236, "unit": "mmHg"}
